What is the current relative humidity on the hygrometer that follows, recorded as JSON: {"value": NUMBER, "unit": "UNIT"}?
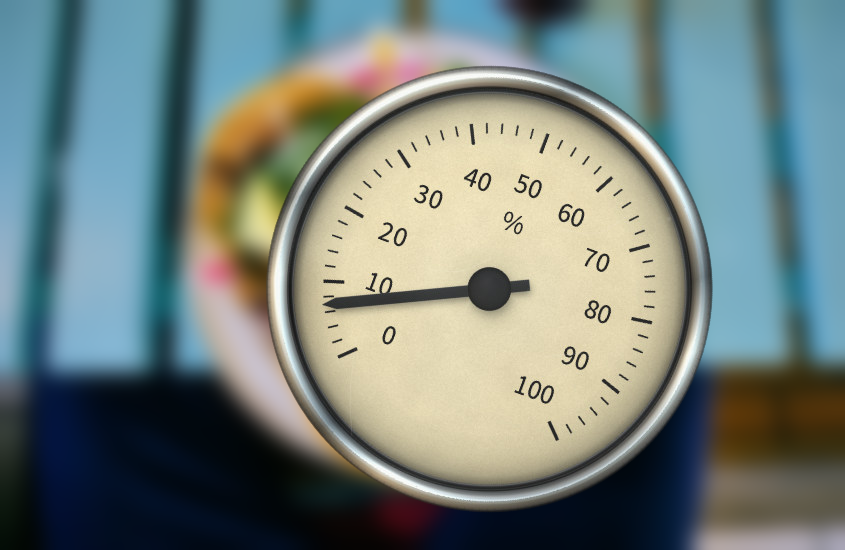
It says {"value": 7, "unit": "%"}
